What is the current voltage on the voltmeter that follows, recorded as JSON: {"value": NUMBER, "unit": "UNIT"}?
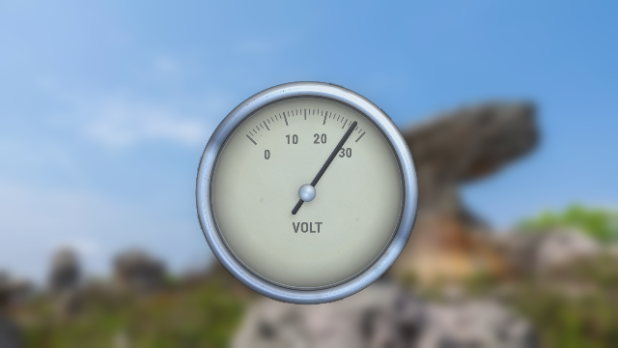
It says {"value": 27, "unit": "V"}
